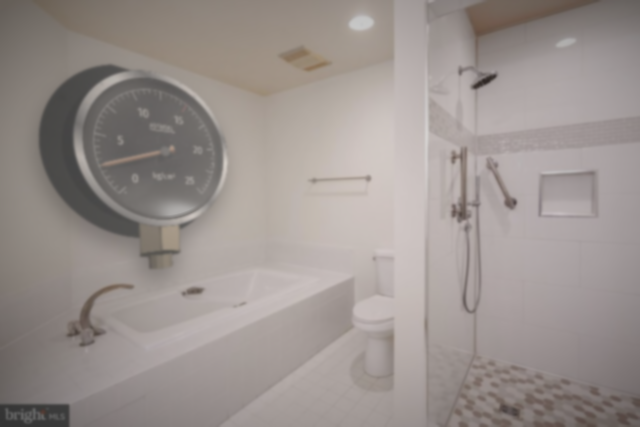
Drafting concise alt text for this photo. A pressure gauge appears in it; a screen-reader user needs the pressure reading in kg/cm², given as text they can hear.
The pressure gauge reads 2.5 kg/cm²
